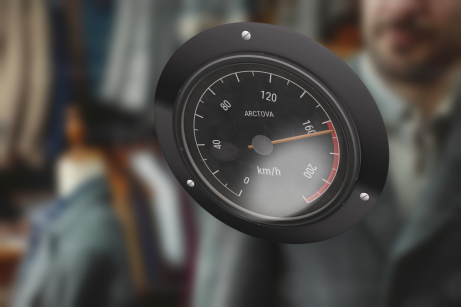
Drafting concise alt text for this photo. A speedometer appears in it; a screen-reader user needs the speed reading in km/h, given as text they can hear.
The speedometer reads 165 km/h
